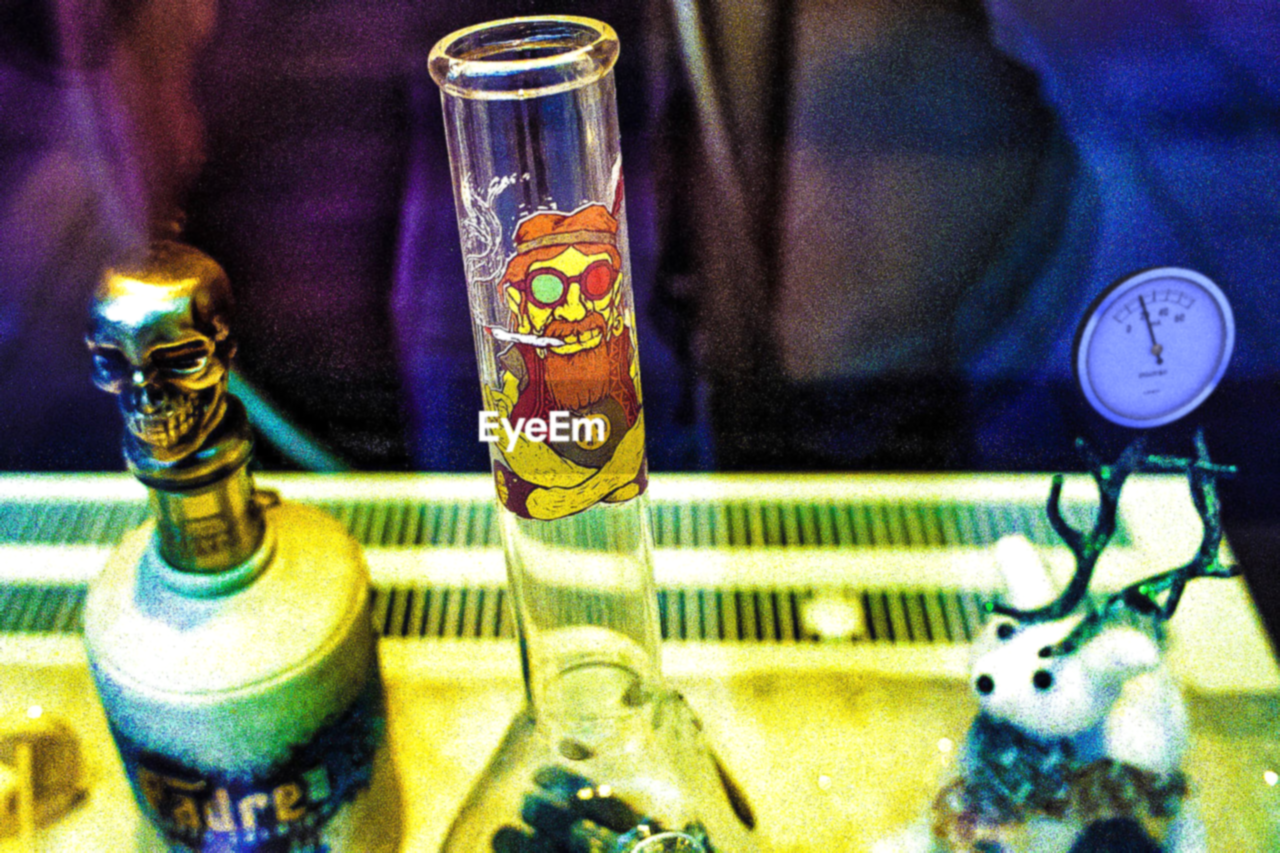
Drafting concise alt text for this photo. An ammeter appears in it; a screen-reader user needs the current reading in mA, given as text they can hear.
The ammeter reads 20 mA
